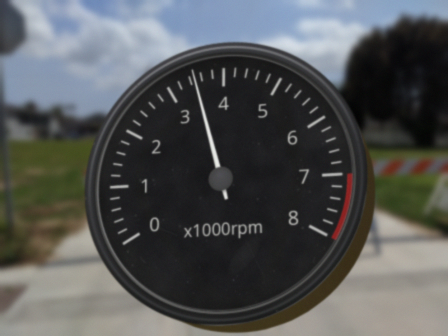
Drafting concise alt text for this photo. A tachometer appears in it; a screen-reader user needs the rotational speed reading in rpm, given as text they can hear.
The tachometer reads 3500 rpm
